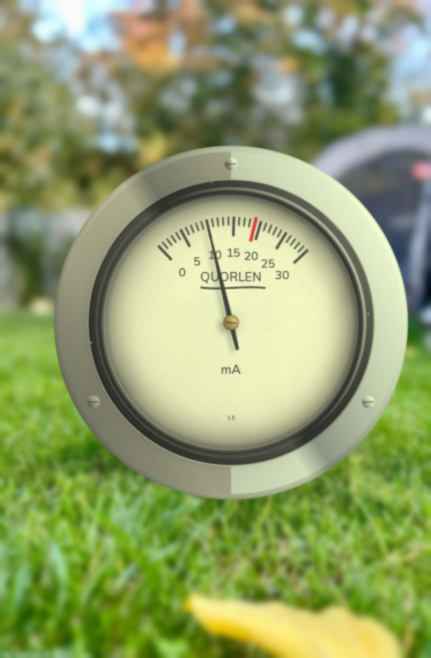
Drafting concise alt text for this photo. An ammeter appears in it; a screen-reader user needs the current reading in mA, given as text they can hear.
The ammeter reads 10 mA
